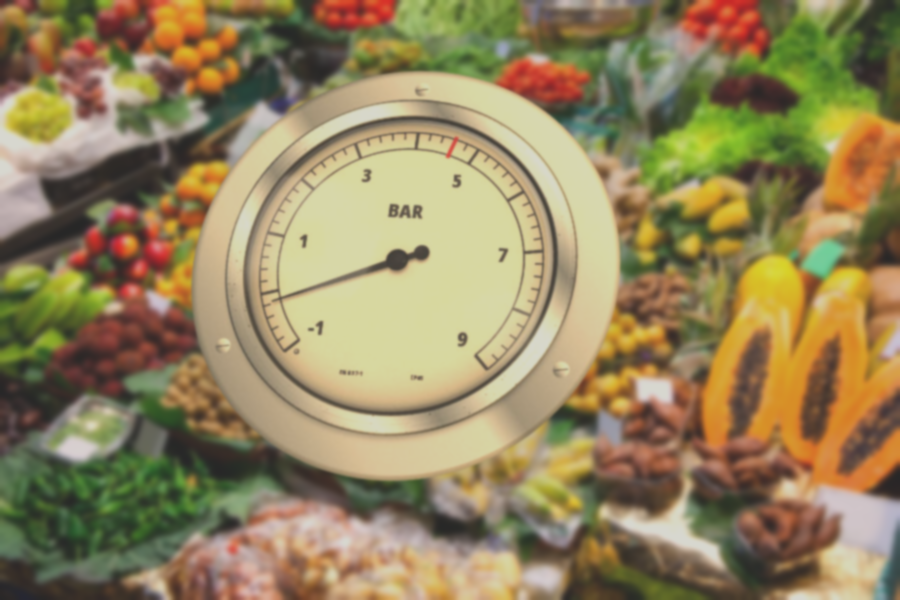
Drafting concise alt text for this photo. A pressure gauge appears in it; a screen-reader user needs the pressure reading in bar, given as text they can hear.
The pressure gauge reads -0.2 bar
